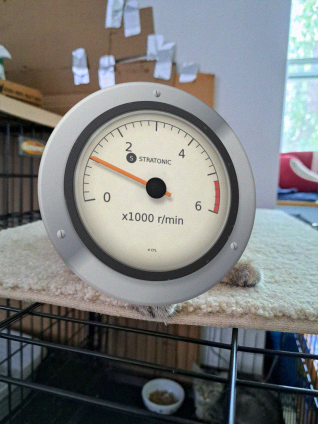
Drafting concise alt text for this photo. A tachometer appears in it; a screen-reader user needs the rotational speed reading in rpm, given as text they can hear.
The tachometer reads 1000 rpm
